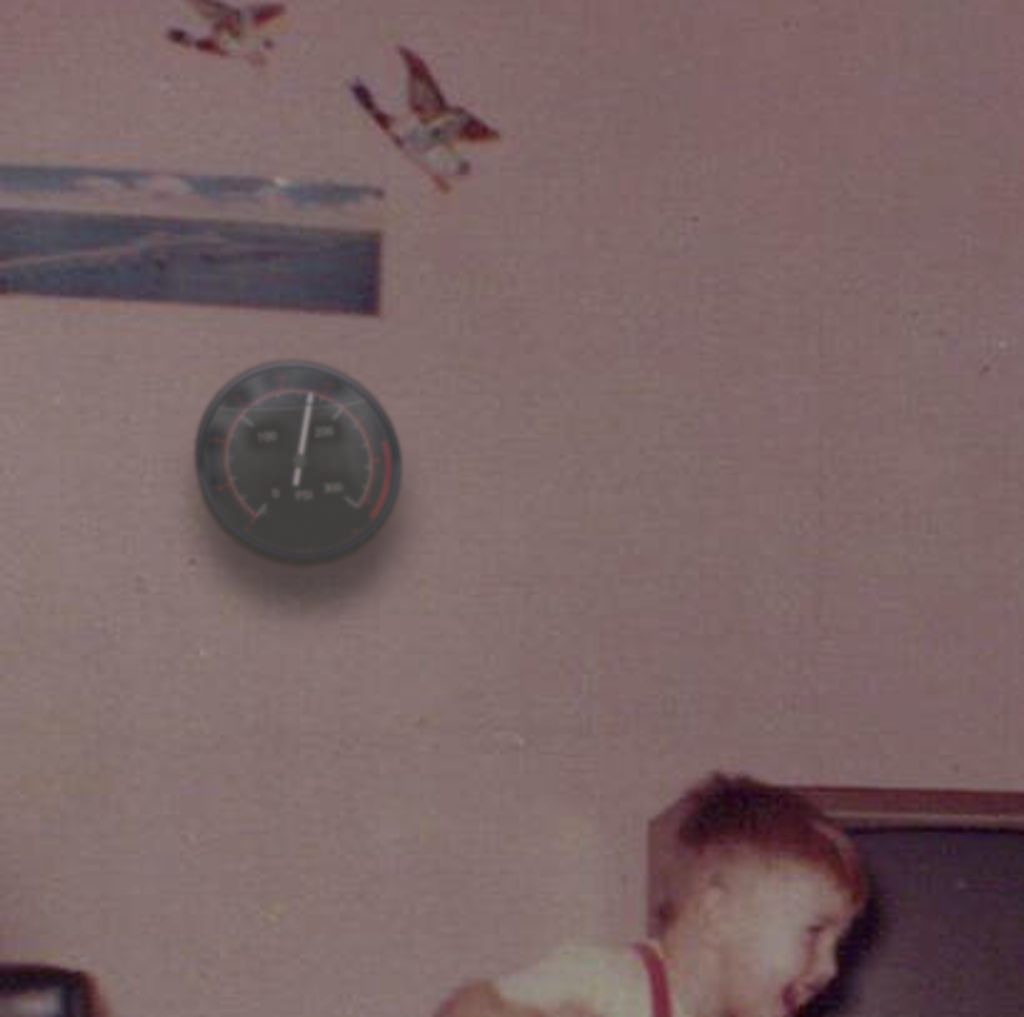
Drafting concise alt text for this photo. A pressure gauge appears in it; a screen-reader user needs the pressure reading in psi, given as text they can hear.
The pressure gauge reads 170 psi
